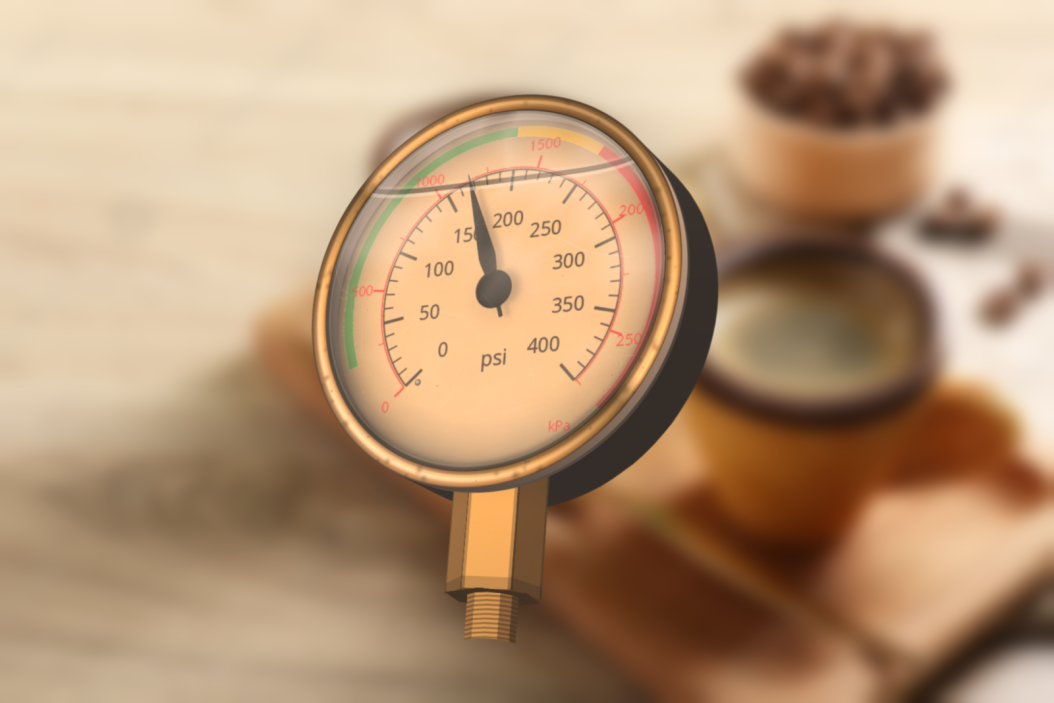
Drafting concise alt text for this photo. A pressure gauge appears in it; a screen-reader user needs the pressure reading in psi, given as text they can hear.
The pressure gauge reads 170 psi
